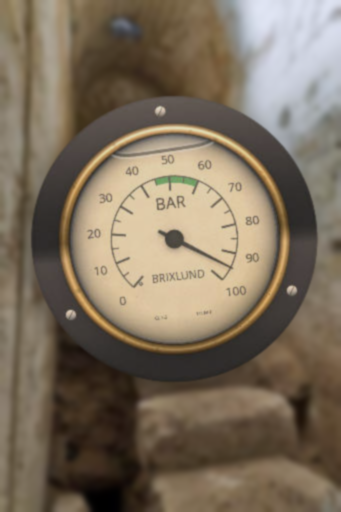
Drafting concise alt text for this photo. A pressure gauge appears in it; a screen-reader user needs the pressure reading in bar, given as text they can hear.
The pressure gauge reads 95 bar
